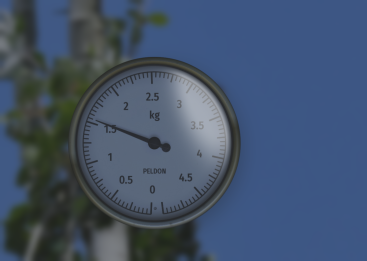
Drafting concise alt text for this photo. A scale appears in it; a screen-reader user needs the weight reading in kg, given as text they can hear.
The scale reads 1.55 kg
